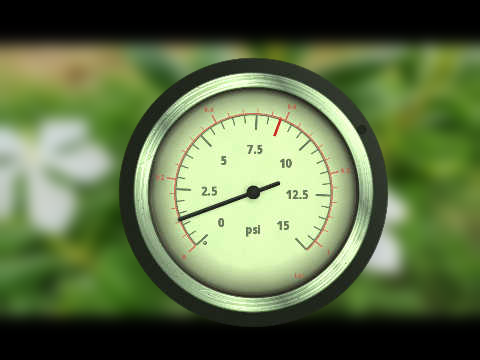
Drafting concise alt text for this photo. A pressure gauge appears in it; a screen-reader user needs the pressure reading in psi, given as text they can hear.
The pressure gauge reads 1.25 psi
